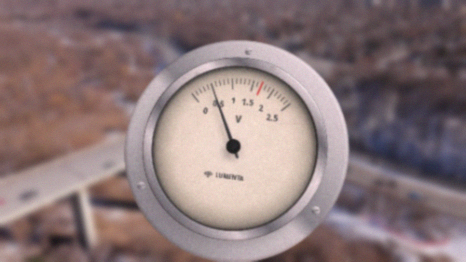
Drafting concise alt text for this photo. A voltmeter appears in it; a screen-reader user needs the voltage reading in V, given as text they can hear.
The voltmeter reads 0.5 V
